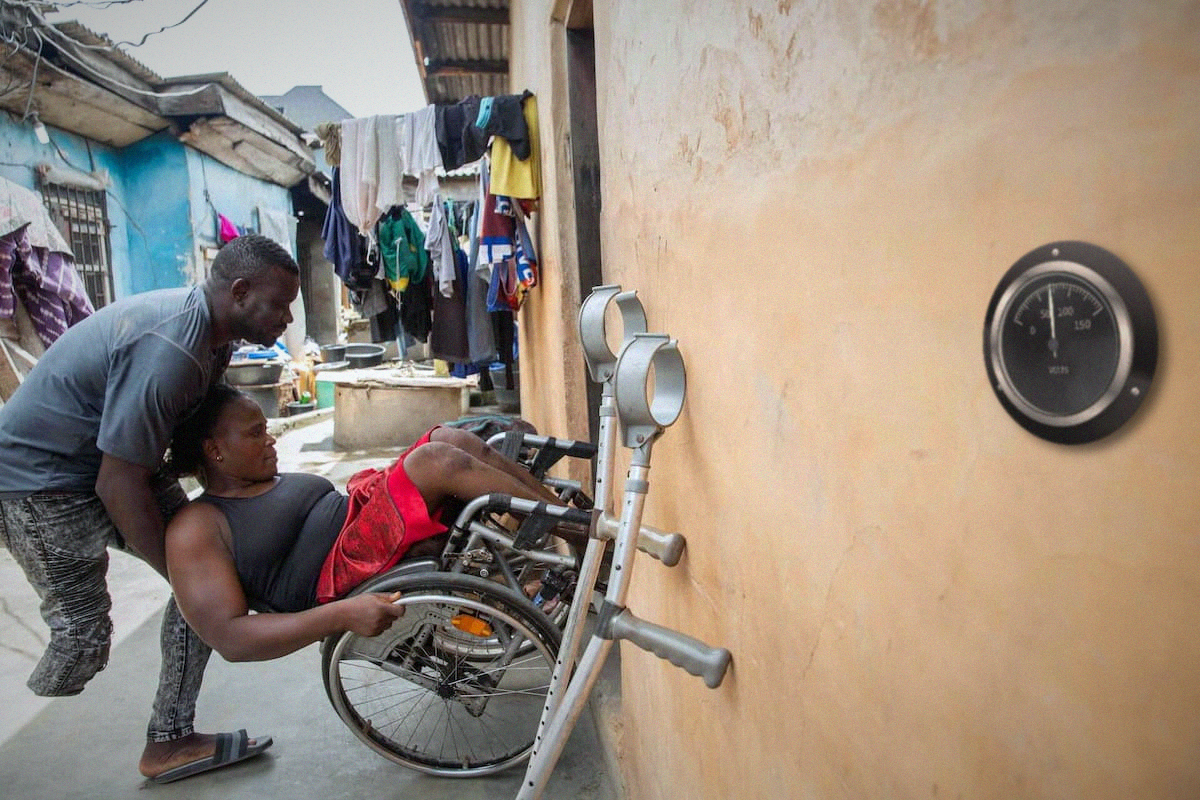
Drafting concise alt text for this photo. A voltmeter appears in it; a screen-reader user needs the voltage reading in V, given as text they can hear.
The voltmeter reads 75 V
